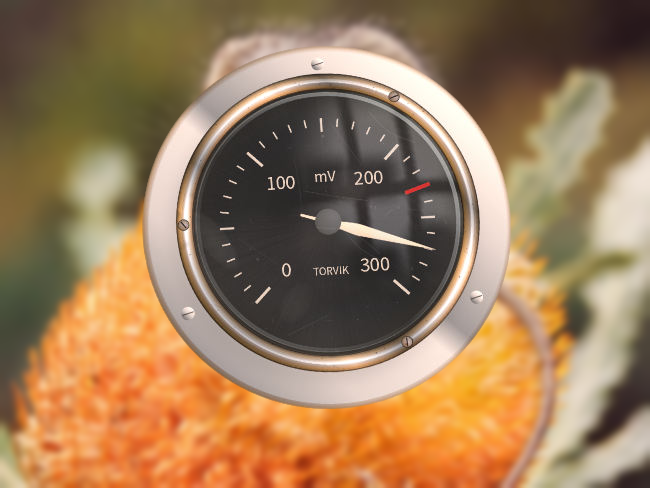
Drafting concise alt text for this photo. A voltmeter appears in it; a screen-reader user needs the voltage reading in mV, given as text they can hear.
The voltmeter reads 270 mV
